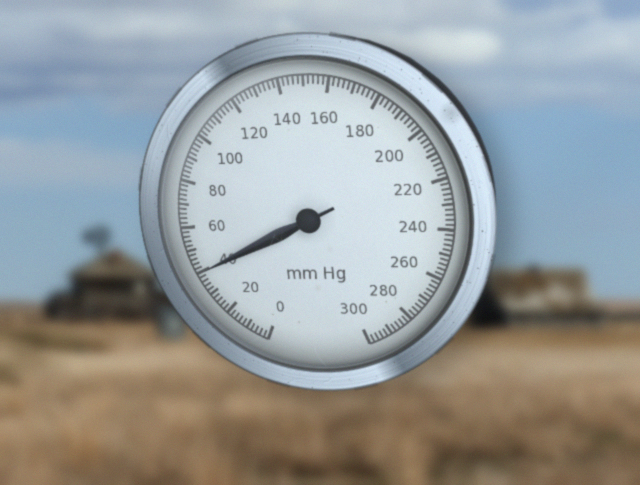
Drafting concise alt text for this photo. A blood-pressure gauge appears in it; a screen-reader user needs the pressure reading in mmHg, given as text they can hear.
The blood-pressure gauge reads 40 mmHg
